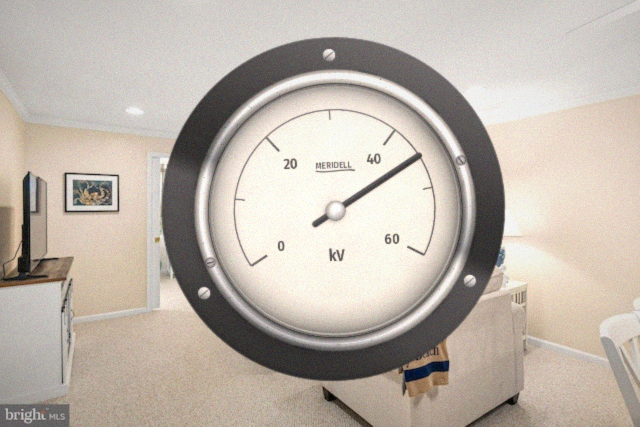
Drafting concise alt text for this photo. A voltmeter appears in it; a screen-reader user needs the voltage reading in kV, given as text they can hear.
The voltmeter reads 45 kV
